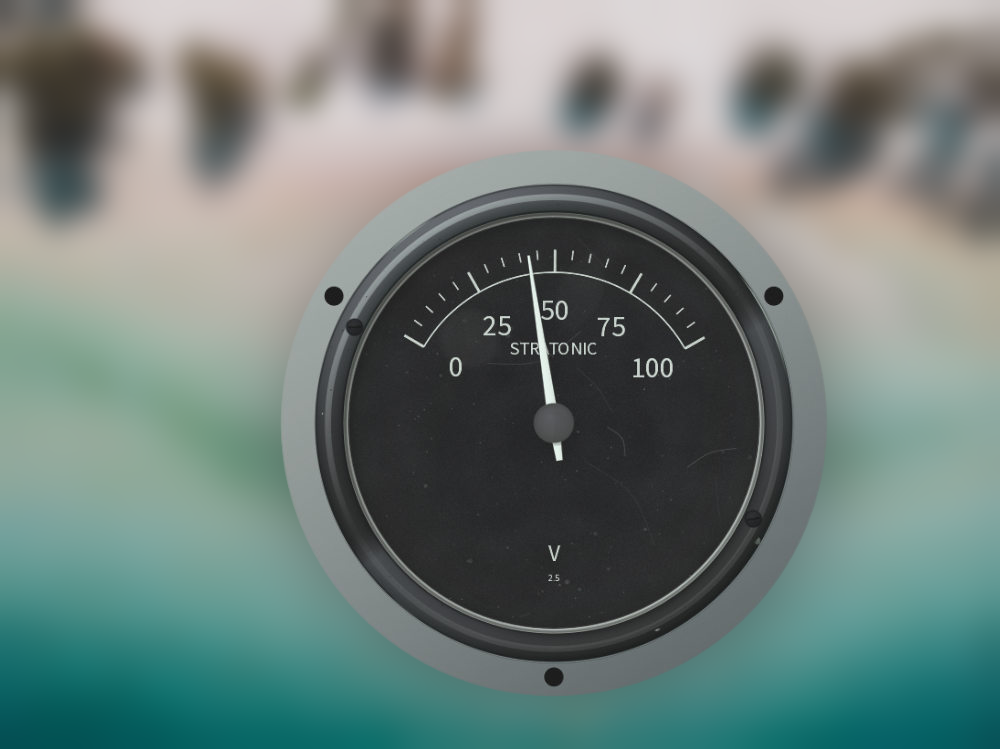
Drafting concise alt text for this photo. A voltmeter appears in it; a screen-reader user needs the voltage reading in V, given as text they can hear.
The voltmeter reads 42.5 V
